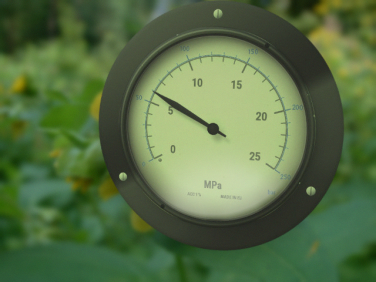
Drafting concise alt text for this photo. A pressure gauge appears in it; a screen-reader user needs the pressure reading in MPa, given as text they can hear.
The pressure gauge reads 6 MPa
